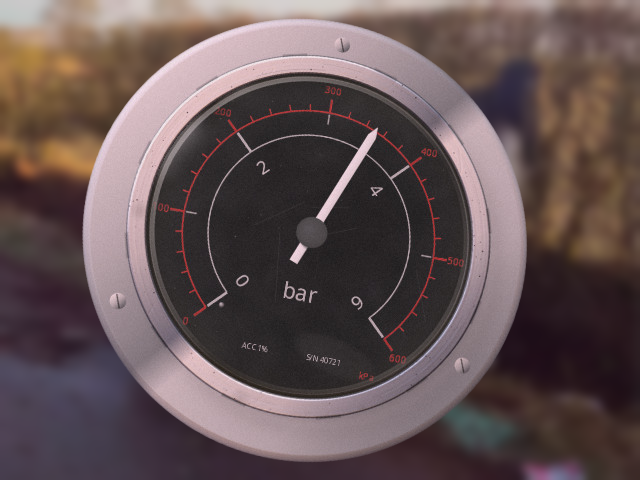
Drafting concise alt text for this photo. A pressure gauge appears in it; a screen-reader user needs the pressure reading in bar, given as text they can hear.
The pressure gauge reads 3.5 bar
